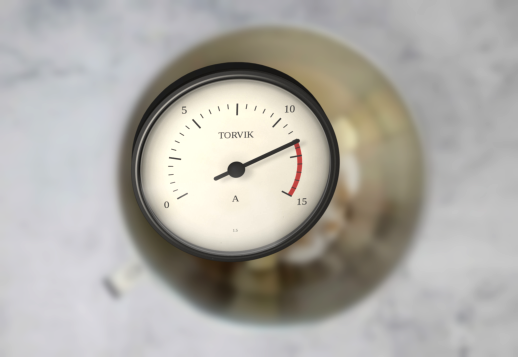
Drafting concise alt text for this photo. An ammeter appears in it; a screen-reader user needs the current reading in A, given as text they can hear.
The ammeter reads 11.5 A
